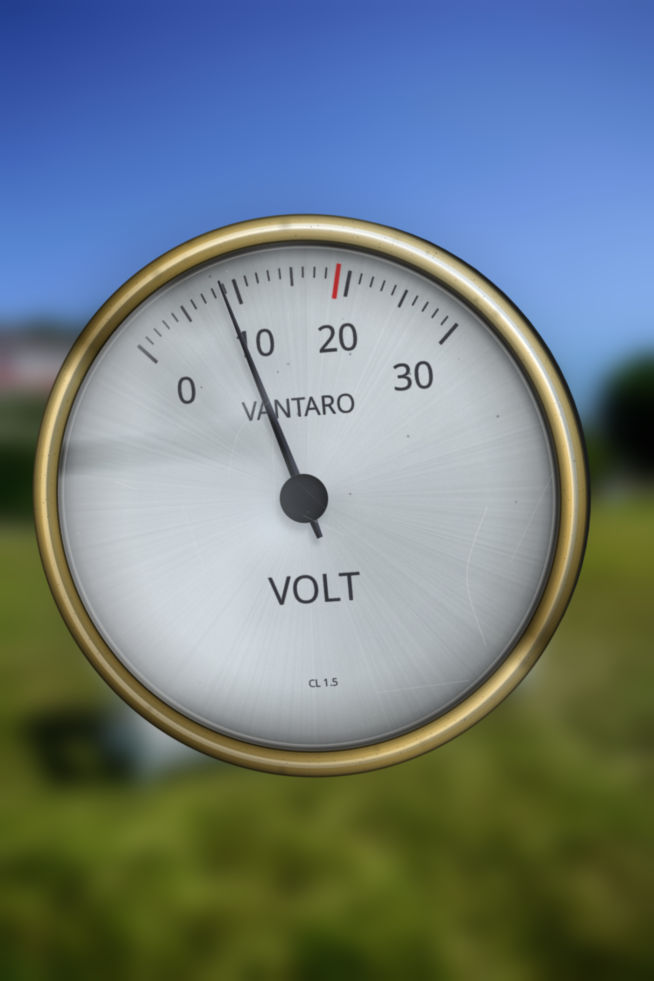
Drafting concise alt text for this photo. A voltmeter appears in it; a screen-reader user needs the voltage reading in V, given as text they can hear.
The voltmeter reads 9 V
